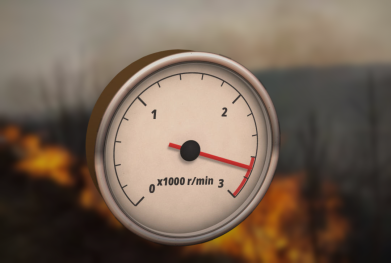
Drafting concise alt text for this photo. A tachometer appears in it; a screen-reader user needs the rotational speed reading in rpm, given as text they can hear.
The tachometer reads 2700 rpm
